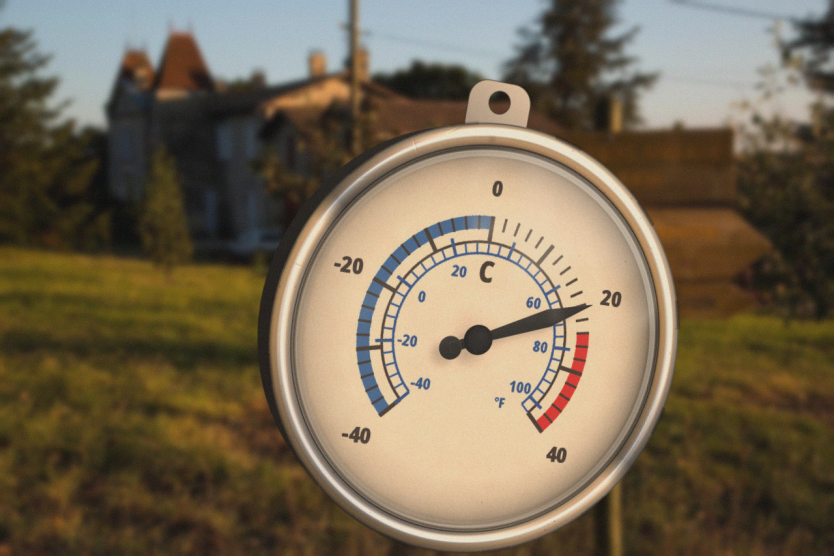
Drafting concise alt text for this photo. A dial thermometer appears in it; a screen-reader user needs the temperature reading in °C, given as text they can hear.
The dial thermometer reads 20 °C
